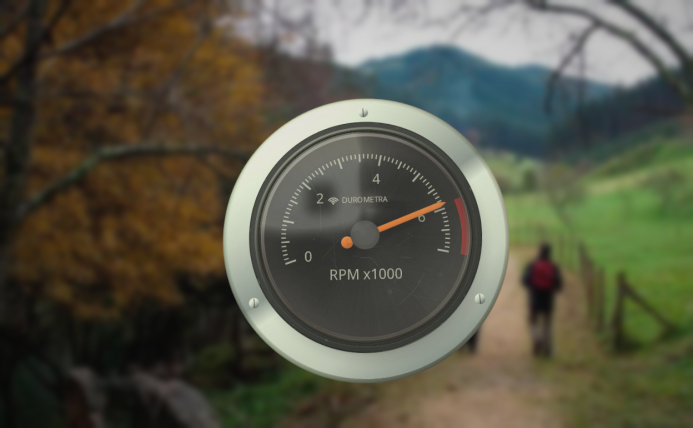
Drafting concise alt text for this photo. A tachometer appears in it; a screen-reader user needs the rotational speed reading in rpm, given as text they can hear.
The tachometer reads 5900 rpm
